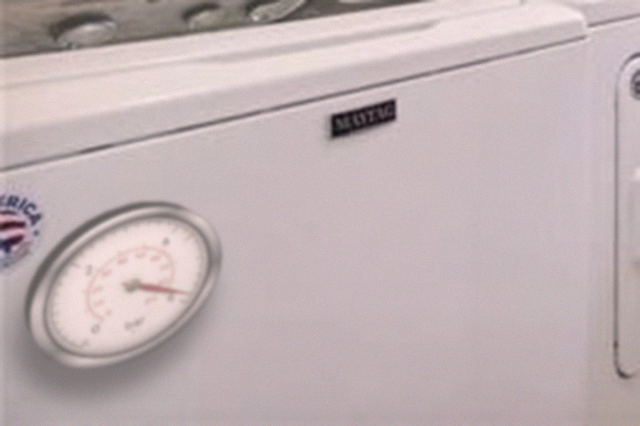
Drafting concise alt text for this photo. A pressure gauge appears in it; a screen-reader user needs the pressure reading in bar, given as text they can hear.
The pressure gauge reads 5.8 bar
